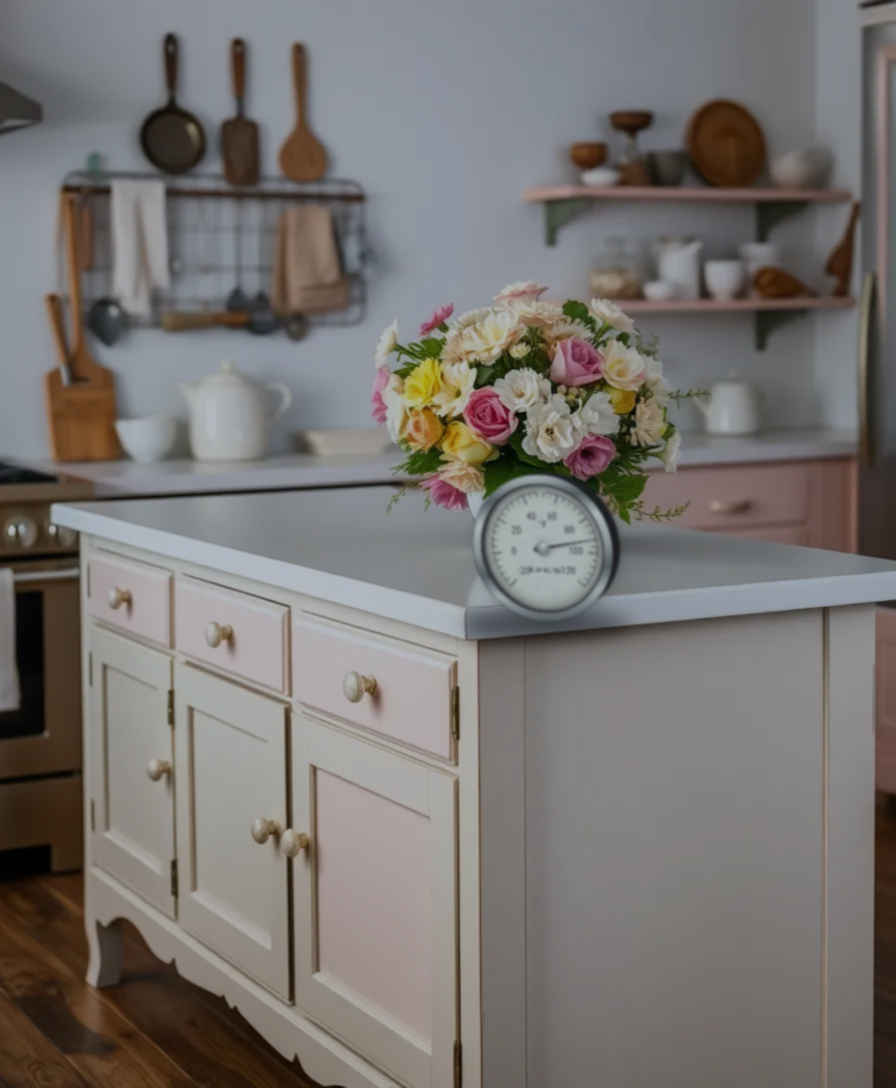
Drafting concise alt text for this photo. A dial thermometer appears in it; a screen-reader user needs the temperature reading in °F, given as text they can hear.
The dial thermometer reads 92 °F
